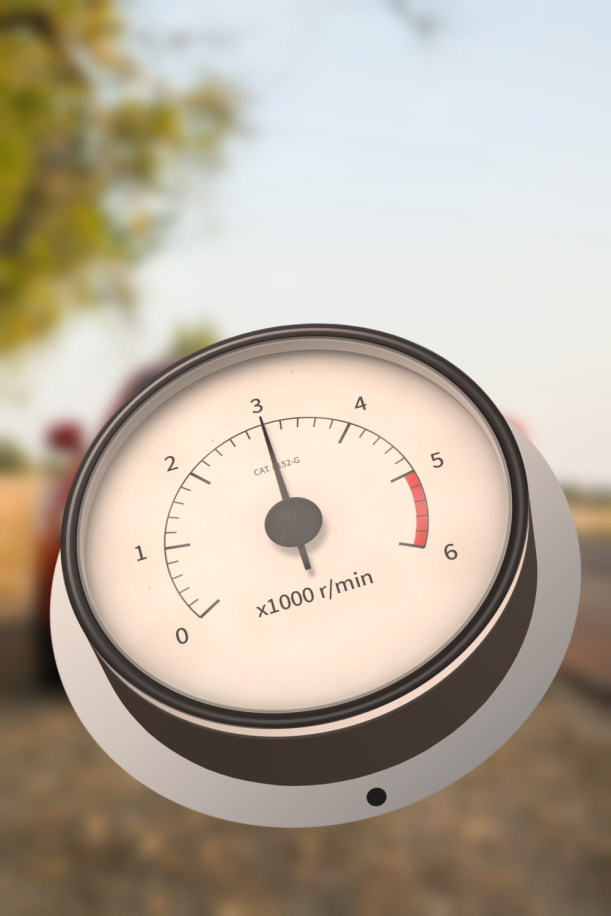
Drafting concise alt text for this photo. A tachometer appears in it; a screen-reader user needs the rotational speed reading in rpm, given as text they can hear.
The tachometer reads 3000 rpm
